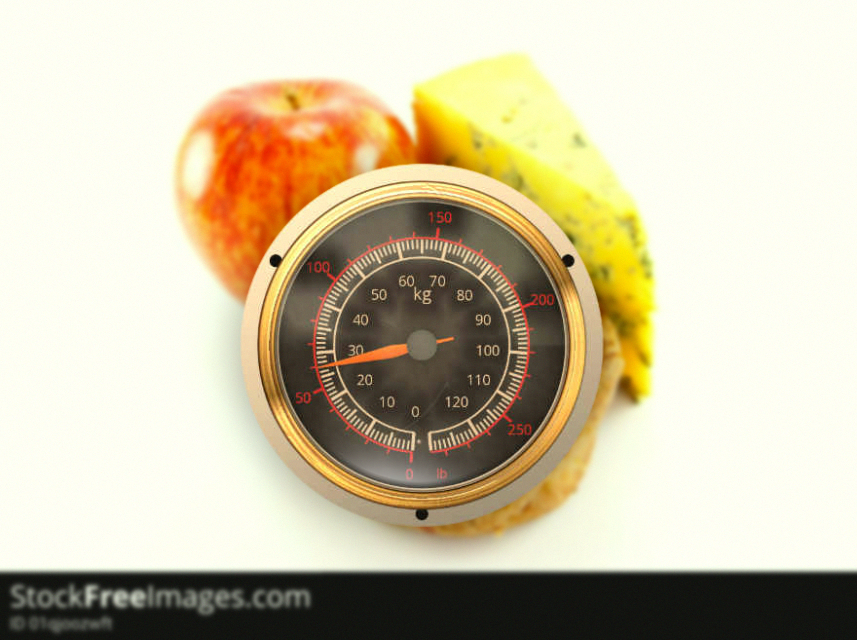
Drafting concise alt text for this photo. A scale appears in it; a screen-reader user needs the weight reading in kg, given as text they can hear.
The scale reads 27 kg
